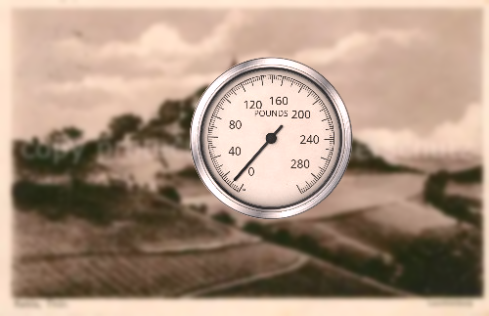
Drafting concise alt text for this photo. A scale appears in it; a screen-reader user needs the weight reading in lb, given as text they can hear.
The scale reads 10 lb
